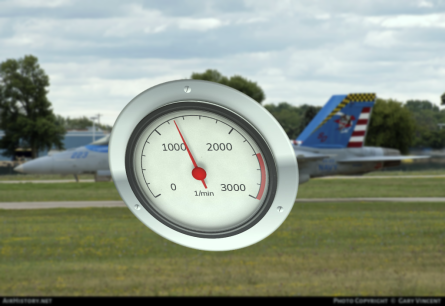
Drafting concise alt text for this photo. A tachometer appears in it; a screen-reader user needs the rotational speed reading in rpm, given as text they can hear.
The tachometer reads 1300 rpm
